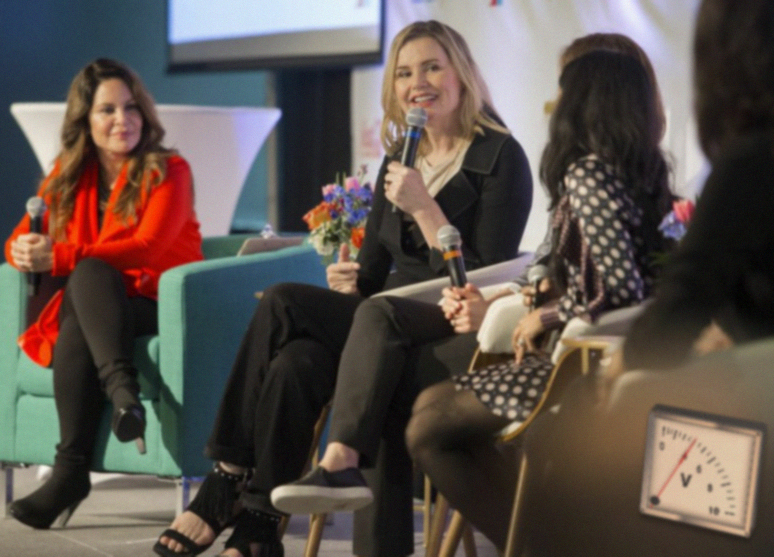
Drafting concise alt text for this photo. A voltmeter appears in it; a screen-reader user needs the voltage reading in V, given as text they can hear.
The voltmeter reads 4 V
